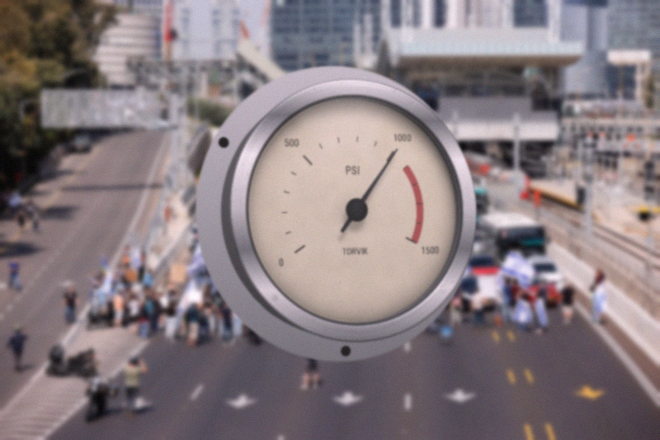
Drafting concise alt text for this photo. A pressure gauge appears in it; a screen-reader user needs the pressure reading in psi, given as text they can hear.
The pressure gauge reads 1000 psi
